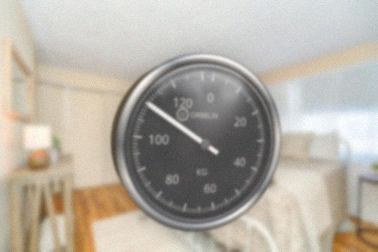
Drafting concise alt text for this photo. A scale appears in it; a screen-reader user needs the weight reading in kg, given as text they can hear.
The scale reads 110 kg
